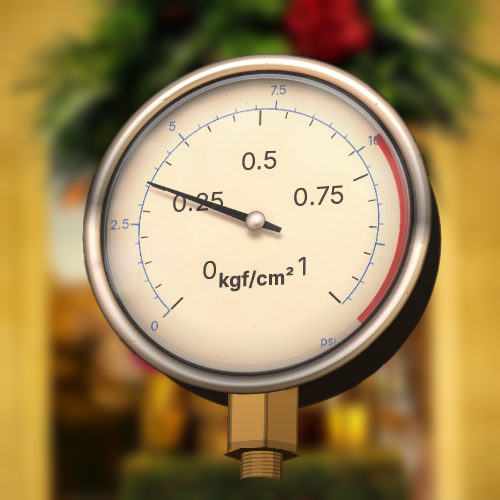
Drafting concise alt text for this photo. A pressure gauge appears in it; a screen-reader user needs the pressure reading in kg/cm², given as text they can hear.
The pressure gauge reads 0.25 kg/cm²
